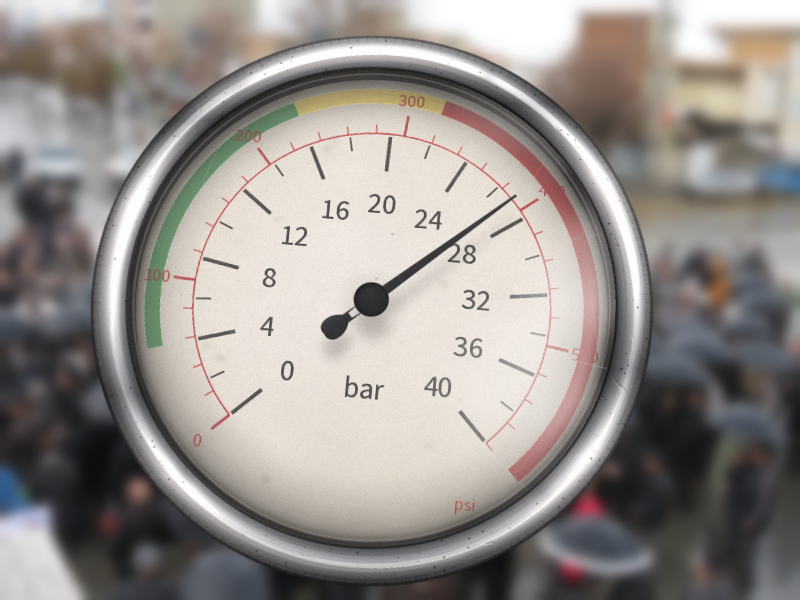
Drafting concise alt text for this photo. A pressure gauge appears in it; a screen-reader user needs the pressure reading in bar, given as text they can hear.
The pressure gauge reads 27 bar
